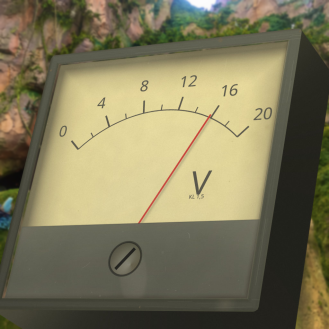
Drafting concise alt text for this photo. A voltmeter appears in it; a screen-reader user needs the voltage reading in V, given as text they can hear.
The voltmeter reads 16 V
